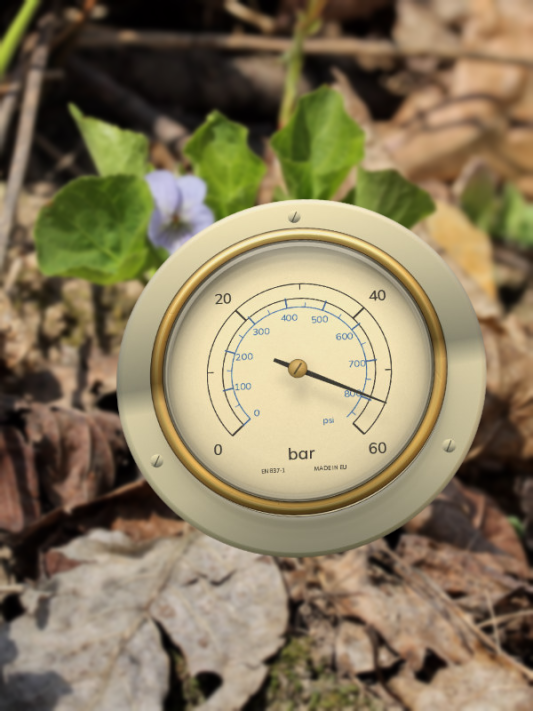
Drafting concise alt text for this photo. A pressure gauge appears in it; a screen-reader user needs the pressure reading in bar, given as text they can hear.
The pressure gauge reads 55 bar
